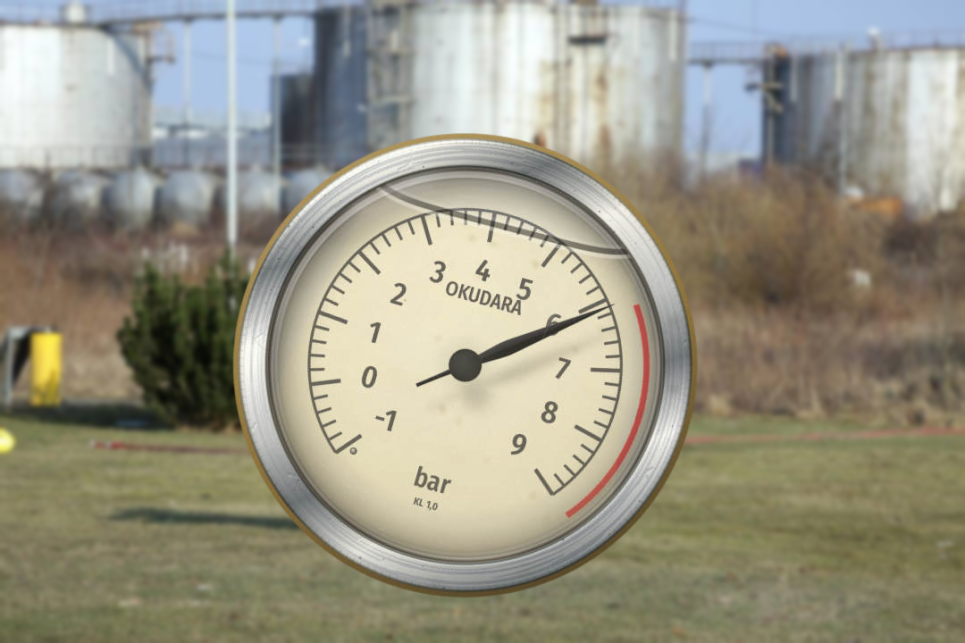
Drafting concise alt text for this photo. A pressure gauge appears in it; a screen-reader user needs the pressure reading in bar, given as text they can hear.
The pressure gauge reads 6.1 bar
